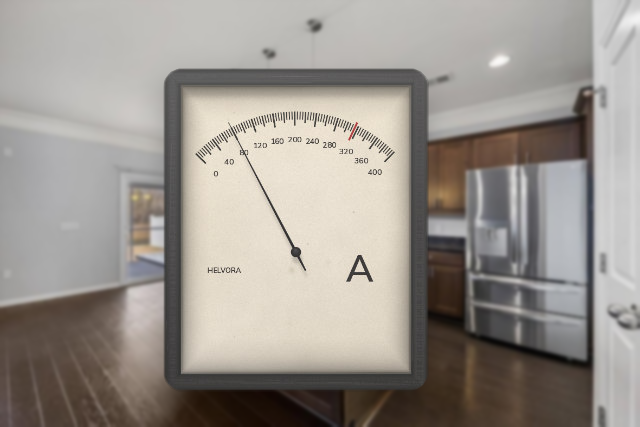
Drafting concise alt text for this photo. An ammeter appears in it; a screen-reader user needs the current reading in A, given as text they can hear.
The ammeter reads 80 A
